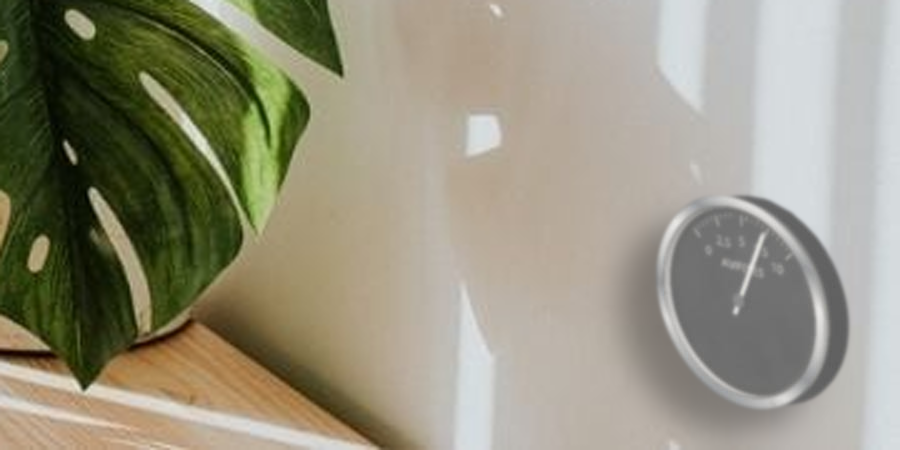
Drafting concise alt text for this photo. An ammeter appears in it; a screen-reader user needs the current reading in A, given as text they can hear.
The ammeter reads 7.5 A
